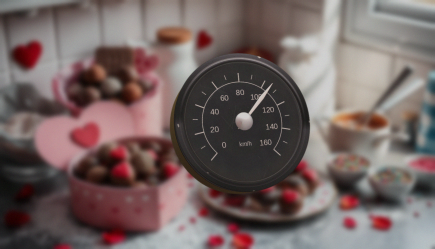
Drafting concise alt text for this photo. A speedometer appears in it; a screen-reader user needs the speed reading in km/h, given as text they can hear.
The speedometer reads 105 km/h
